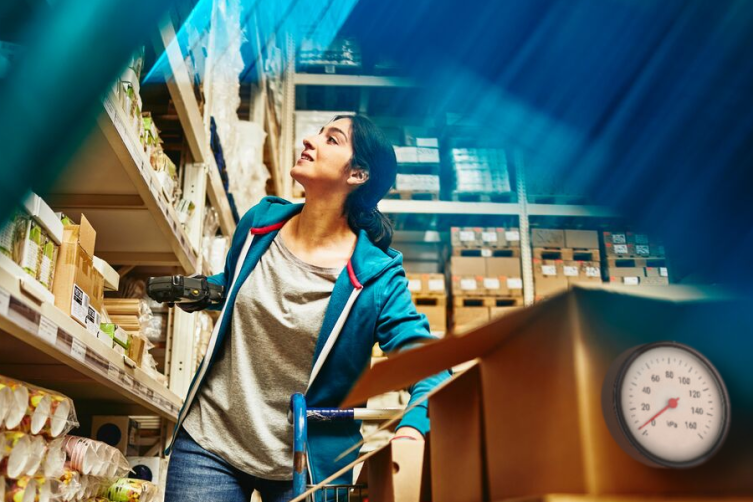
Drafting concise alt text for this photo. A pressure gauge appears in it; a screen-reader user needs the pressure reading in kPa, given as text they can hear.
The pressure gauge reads 5 kPa
